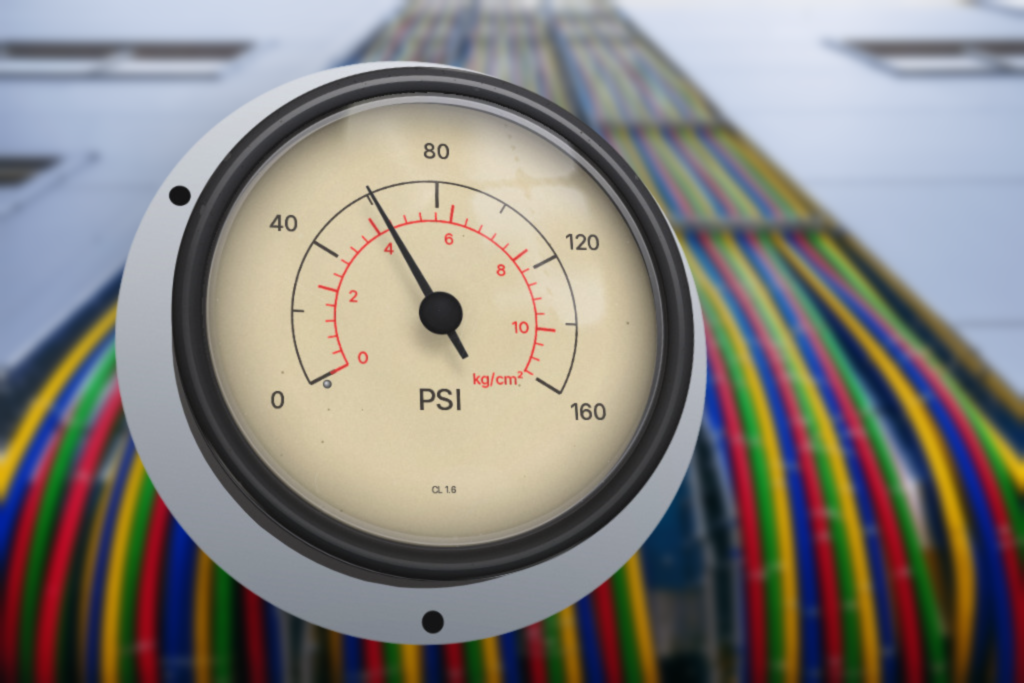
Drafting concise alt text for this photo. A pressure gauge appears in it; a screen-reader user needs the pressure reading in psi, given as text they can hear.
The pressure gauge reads 60 psi
